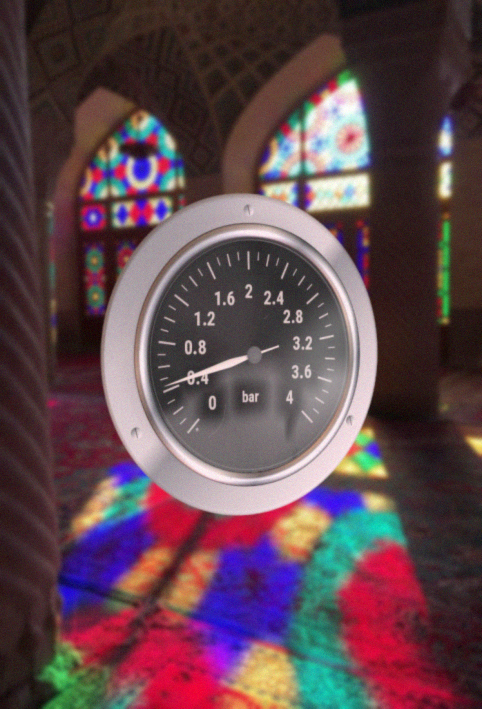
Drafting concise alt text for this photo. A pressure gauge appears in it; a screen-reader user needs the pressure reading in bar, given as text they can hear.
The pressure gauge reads 0.45 bar
